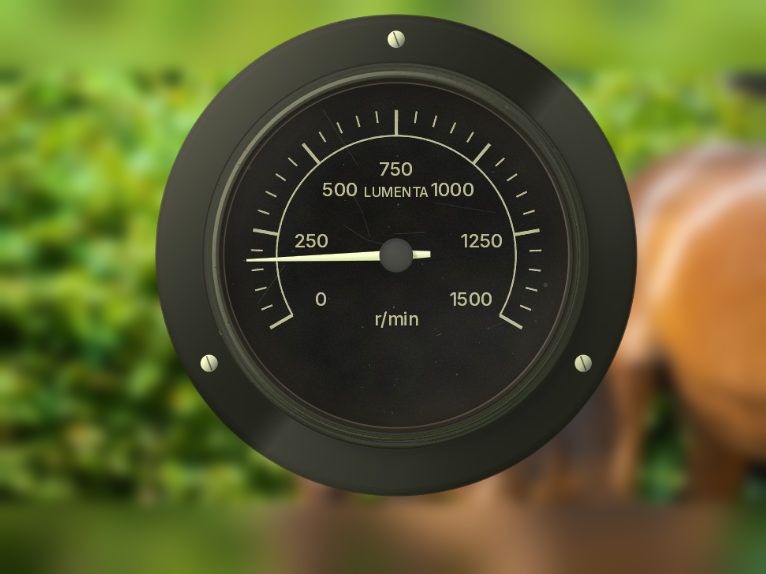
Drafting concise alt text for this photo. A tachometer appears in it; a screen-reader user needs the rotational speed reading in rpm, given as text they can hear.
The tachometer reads 175 rpm
